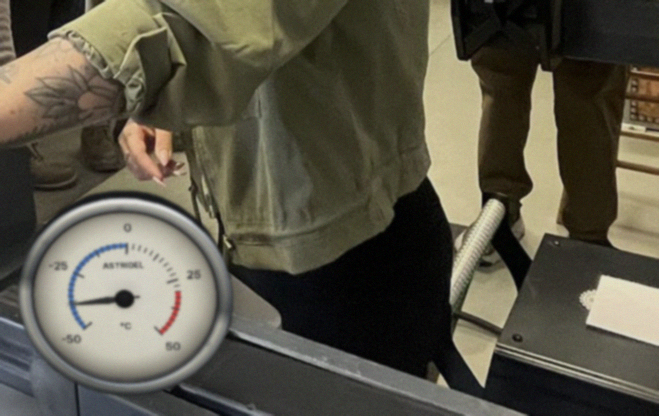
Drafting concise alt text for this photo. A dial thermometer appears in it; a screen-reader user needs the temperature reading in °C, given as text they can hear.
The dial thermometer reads -37.5 °C
